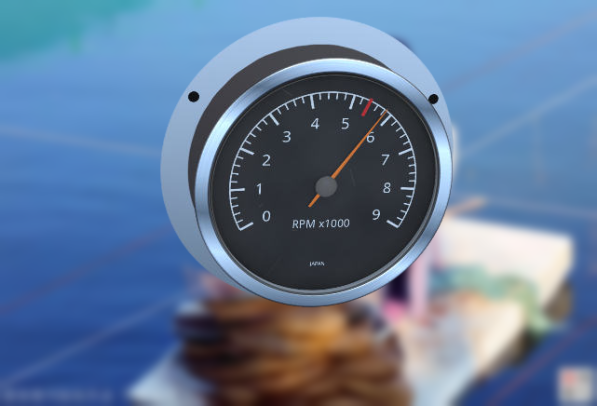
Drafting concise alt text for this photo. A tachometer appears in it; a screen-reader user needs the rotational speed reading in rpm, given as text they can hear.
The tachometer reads 5800 rpm
